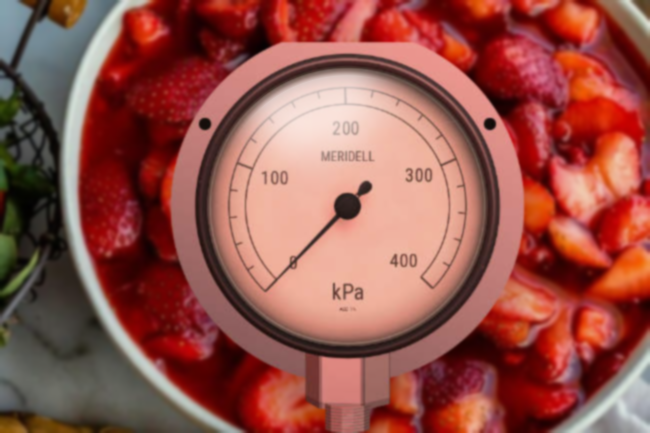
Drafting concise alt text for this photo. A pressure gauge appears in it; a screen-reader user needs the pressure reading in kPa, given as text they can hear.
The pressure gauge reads 0 kPa
